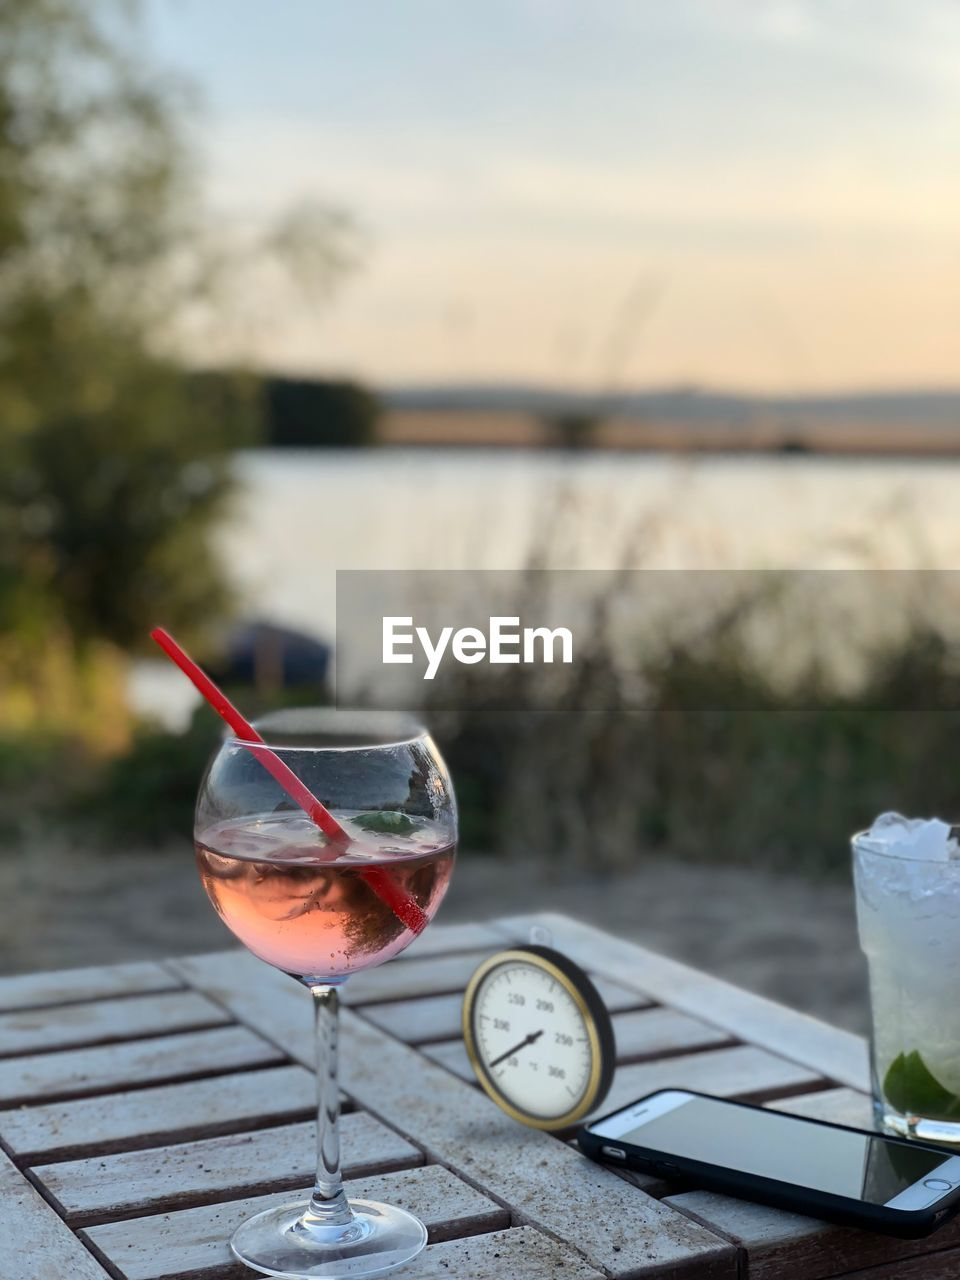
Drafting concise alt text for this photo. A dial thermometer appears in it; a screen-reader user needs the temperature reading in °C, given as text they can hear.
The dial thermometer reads 60 °C
